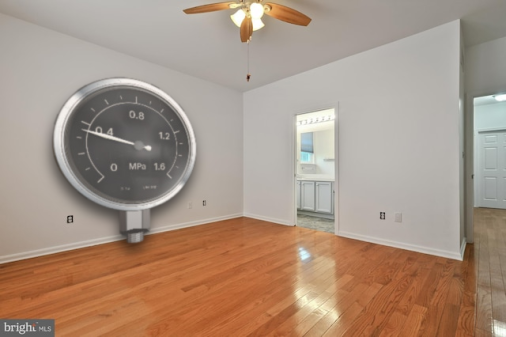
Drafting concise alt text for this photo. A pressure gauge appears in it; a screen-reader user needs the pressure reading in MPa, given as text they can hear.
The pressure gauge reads 0.35 MPa
